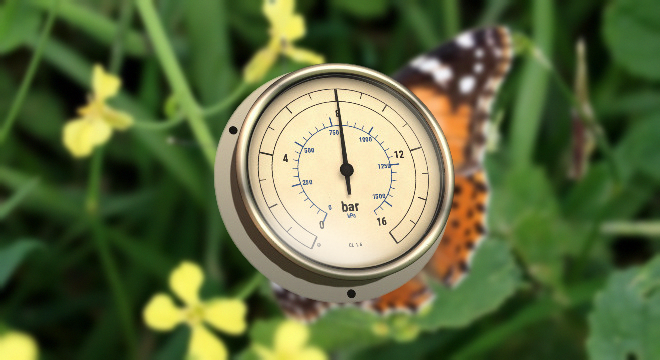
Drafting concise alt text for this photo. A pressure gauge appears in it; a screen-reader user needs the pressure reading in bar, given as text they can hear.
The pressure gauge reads 8 bar
